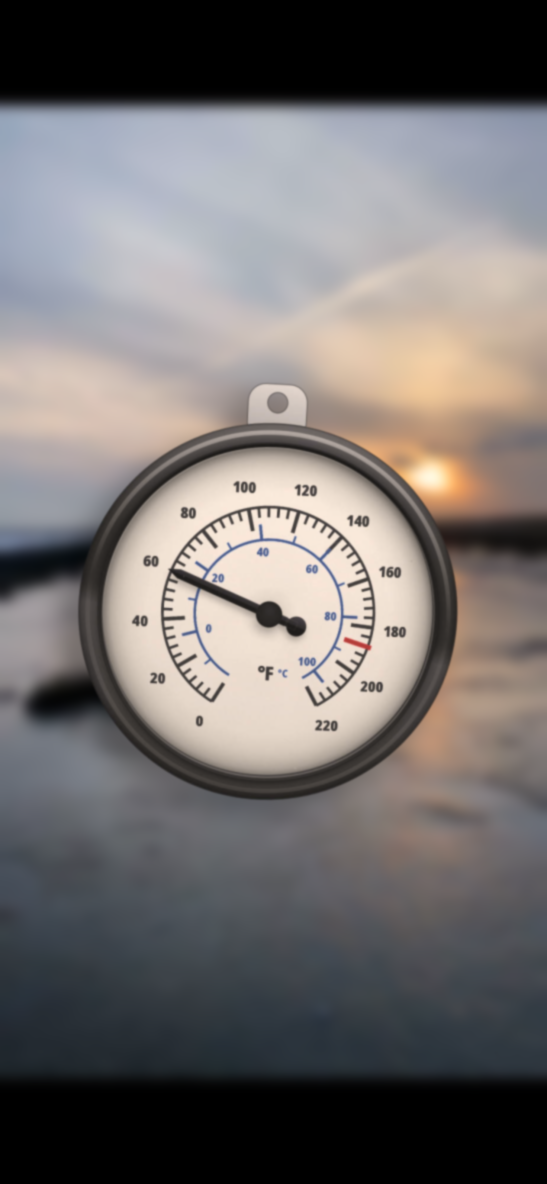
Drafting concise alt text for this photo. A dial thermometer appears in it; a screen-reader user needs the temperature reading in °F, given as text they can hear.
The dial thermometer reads 60 °F
